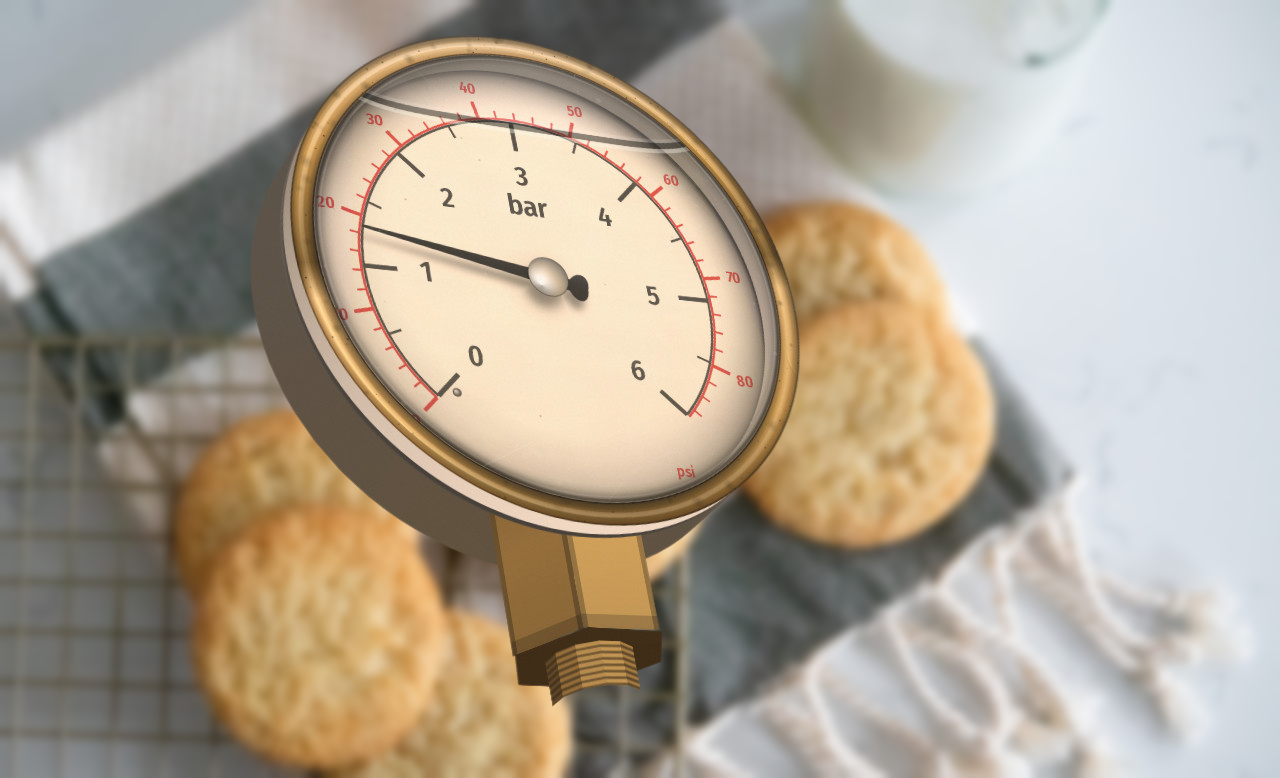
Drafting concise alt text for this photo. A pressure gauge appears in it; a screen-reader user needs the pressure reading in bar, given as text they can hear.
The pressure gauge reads 1.25 bar
